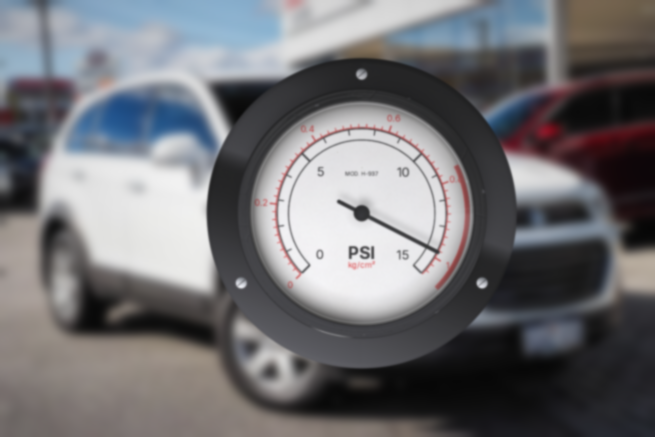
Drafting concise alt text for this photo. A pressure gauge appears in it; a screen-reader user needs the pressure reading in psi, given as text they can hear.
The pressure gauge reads 14 psi
